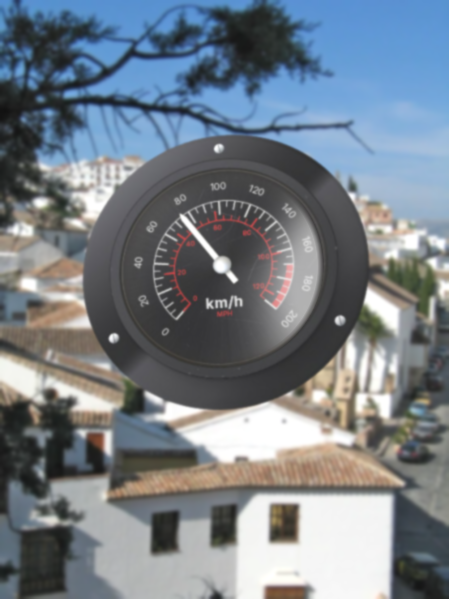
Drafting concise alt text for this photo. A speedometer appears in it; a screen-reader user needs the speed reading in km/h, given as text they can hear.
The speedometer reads 75 km/h
